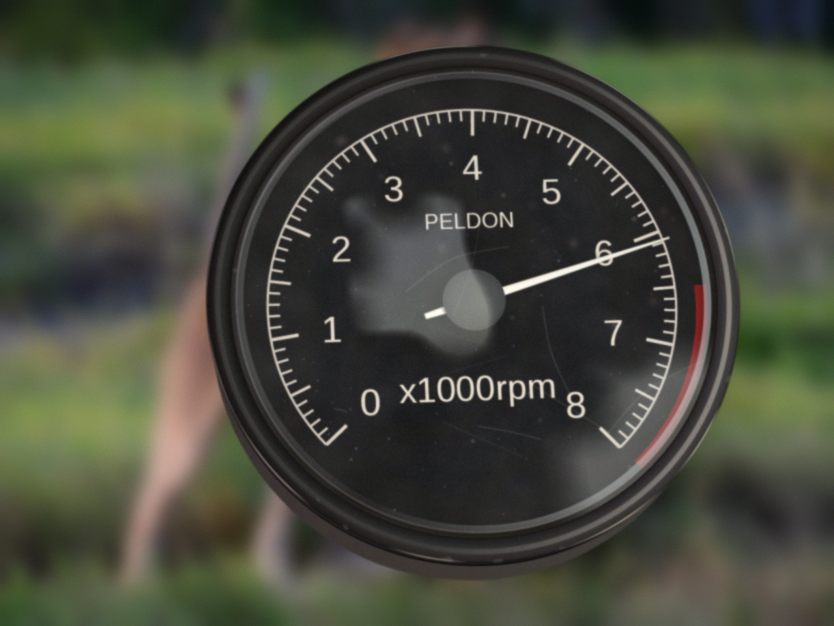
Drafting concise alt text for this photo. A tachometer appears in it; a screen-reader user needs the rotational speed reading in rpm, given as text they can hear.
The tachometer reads 6100 rpm
